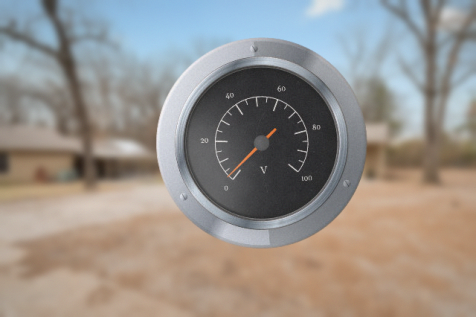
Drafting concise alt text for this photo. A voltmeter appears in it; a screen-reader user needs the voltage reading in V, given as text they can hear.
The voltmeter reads 2.5 V
